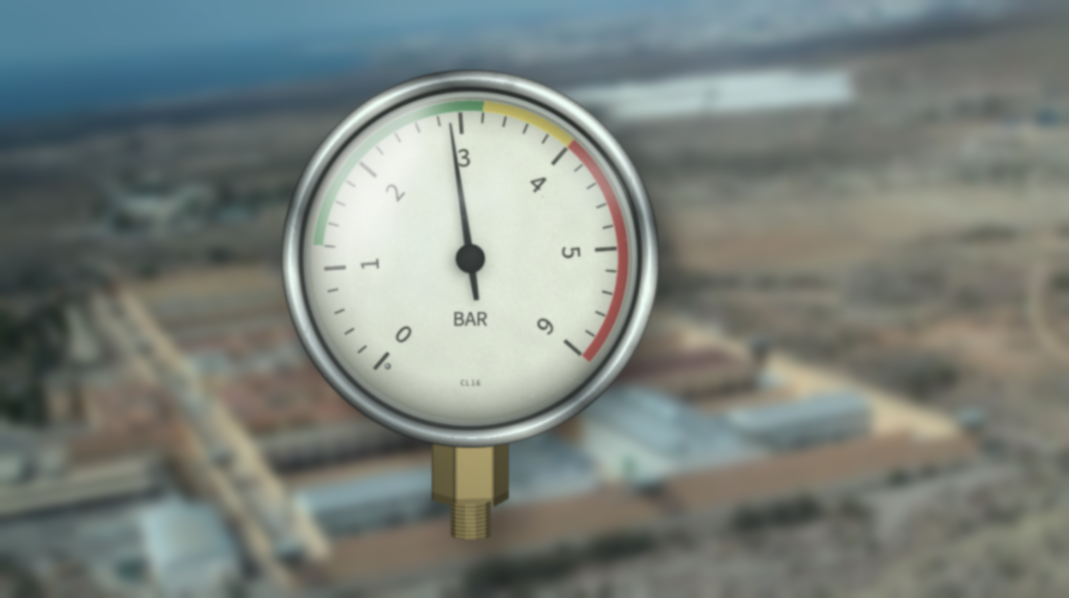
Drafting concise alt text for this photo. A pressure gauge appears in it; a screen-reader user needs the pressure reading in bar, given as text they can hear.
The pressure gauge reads 2.9 bar
